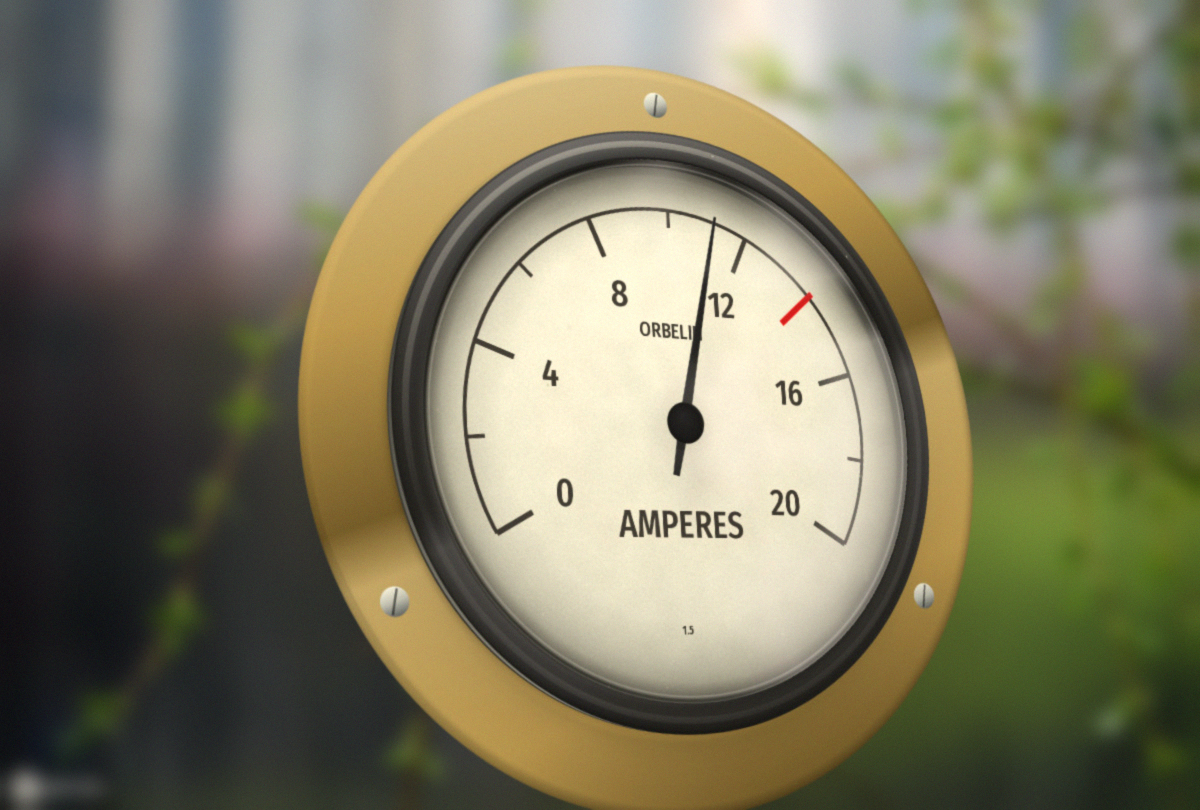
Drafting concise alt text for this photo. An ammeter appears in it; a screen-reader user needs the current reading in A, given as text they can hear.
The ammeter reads 11 A
